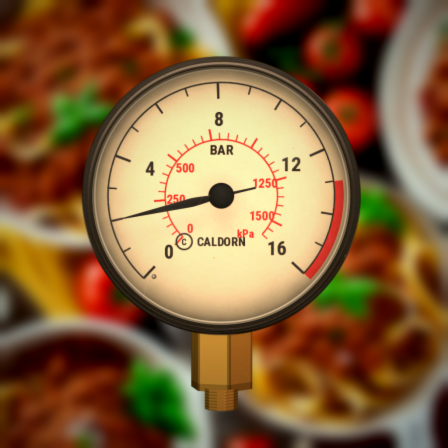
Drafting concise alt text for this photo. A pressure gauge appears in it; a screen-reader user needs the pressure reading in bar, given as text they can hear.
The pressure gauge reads 2 bar
